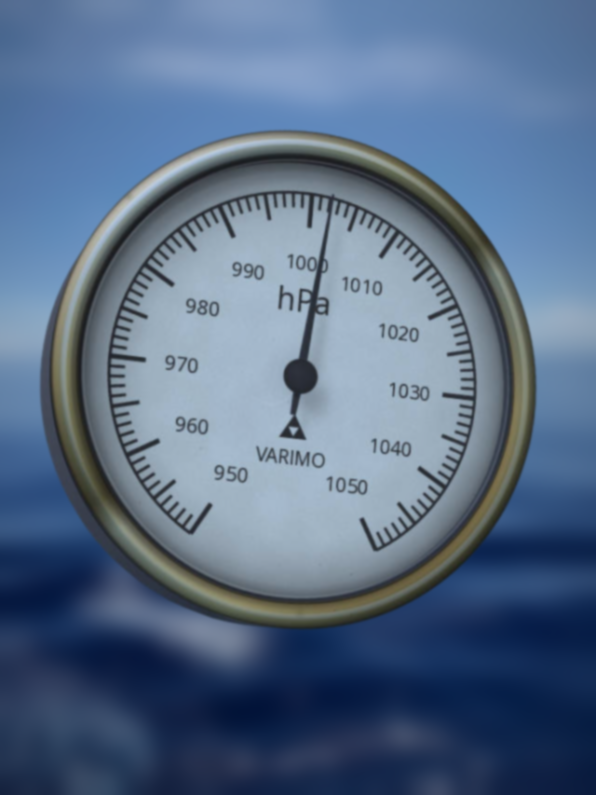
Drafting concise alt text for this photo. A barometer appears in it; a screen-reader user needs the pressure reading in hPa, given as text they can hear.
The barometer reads 1002 hPa
